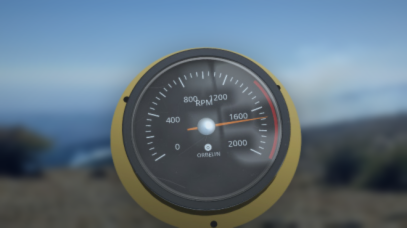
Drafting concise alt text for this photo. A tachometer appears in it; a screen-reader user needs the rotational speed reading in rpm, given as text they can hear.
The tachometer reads 1700 rpm
